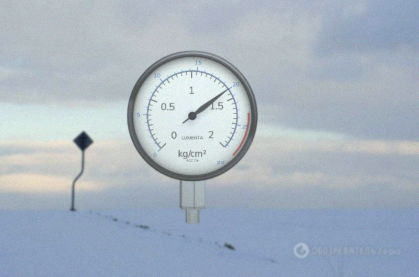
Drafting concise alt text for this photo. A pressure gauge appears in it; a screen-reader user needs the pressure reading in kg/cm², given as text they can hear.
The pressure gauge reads 1.4 kg/cm²
